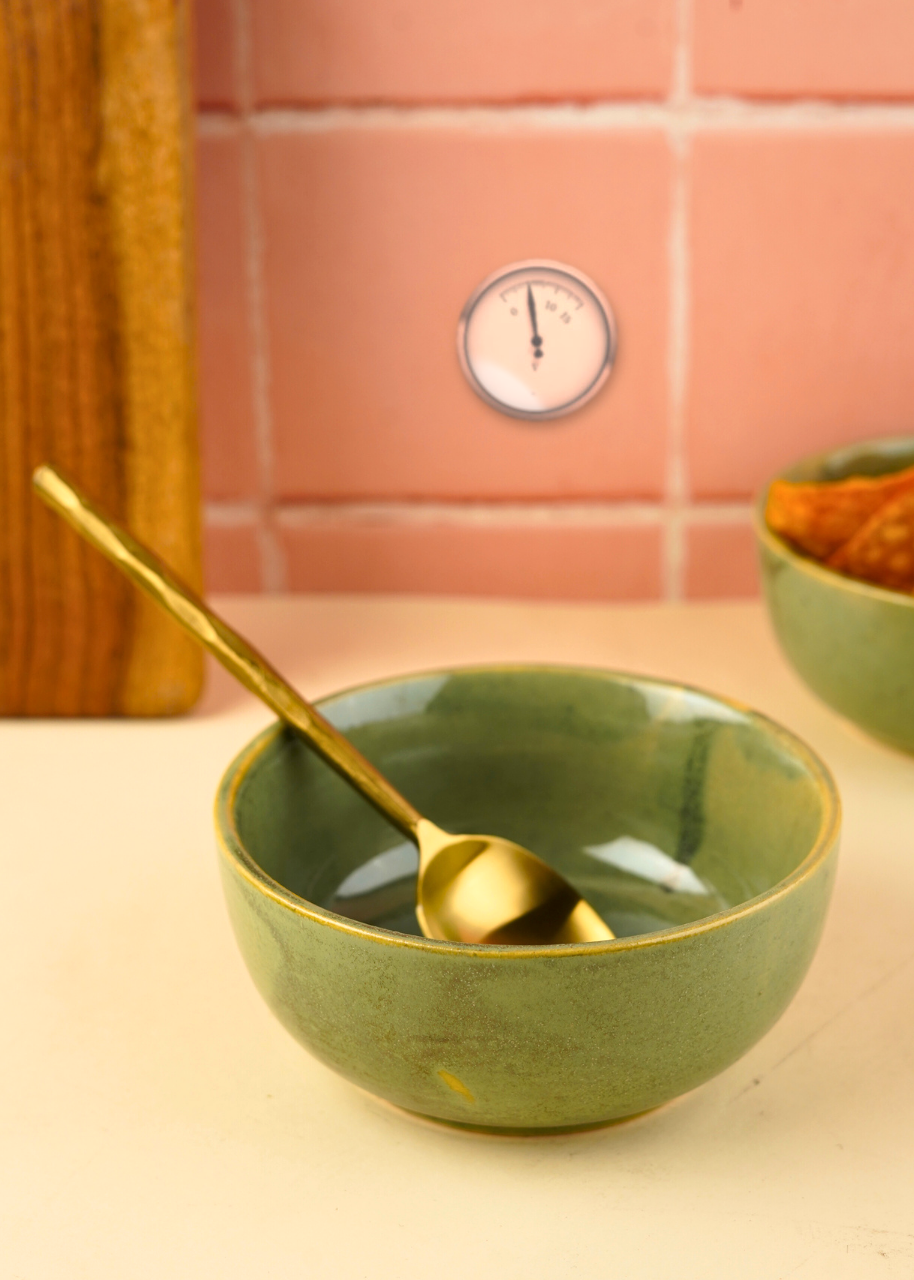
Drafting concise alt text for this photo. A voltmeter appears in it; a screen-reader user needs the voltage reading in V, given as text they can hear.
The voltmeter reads 5 V
